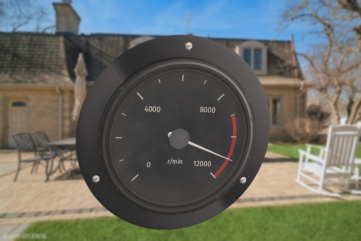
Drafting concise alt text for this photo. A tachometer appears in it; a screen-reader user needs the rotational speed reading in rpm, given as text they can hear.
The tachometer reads 11000 rpm
